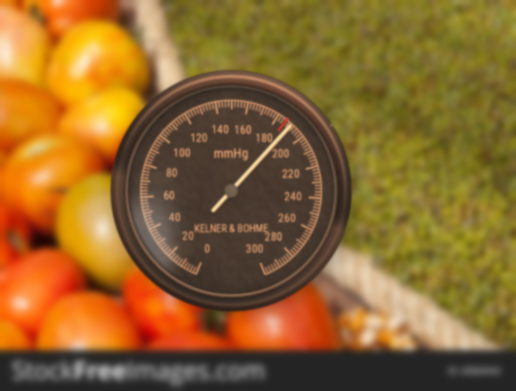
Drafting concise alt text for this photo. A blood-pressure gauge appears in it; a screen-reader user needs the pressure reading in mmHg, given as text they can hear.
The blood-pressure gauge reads 190 mmHg
